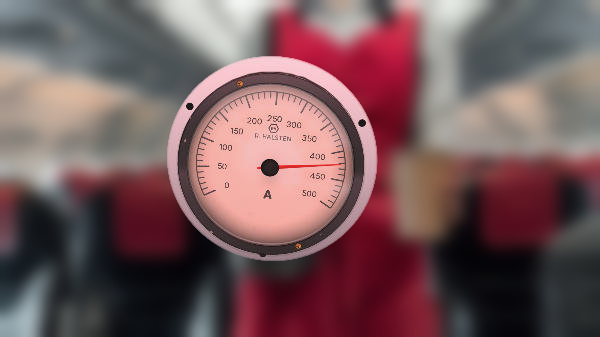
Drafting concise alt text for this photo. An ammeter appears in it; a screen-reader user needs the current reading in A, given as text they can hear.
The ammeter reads 420 A
